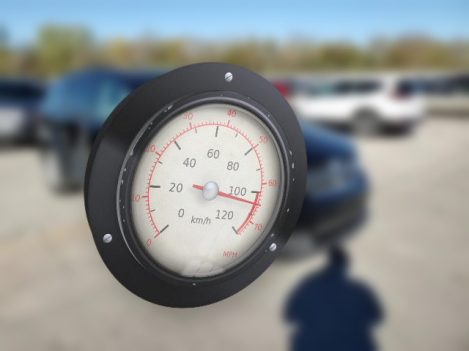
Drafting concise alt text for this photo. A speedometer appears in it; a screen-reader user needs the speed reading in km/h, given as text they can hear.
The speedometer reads 105 km/h
